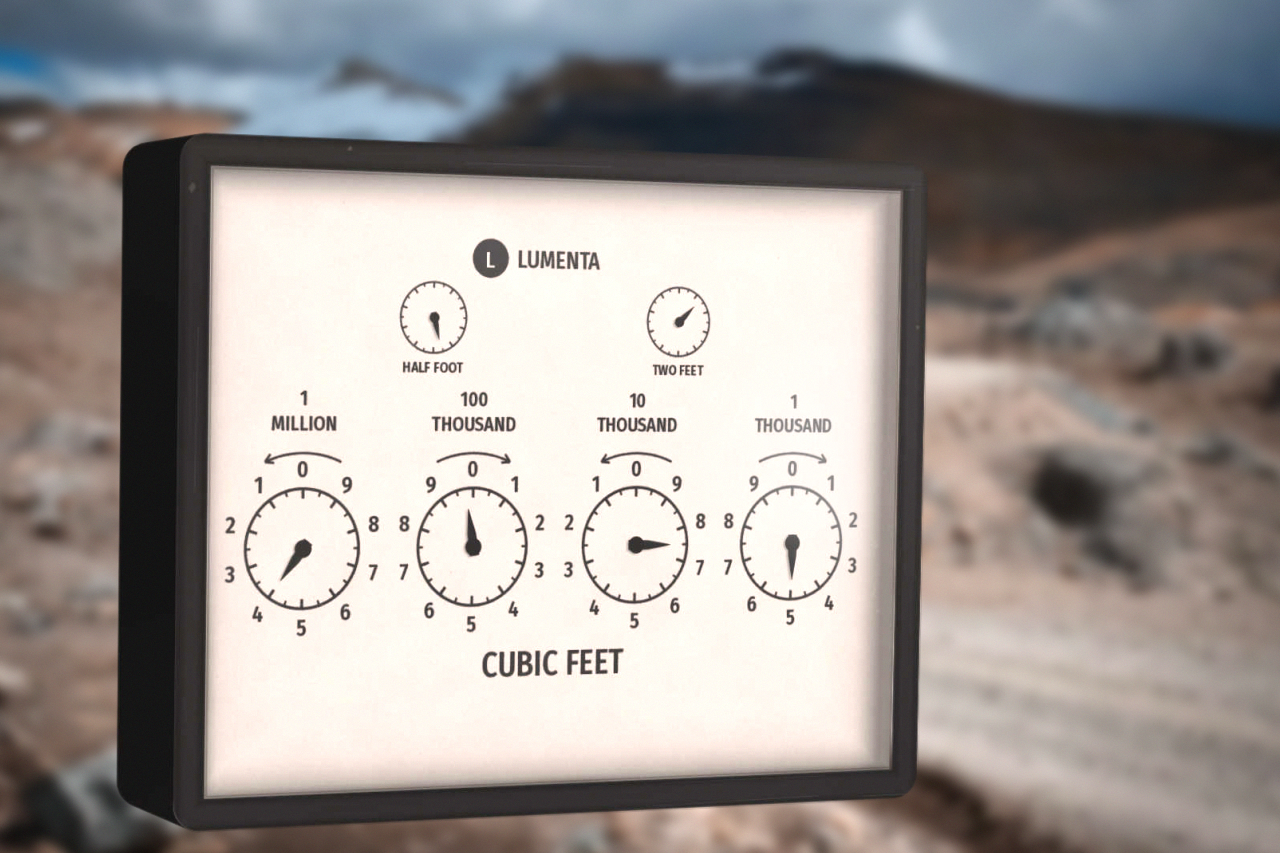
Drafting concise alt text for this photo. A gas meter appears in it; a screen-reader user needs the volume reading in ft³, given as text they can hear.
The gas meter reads 397500 ft³
